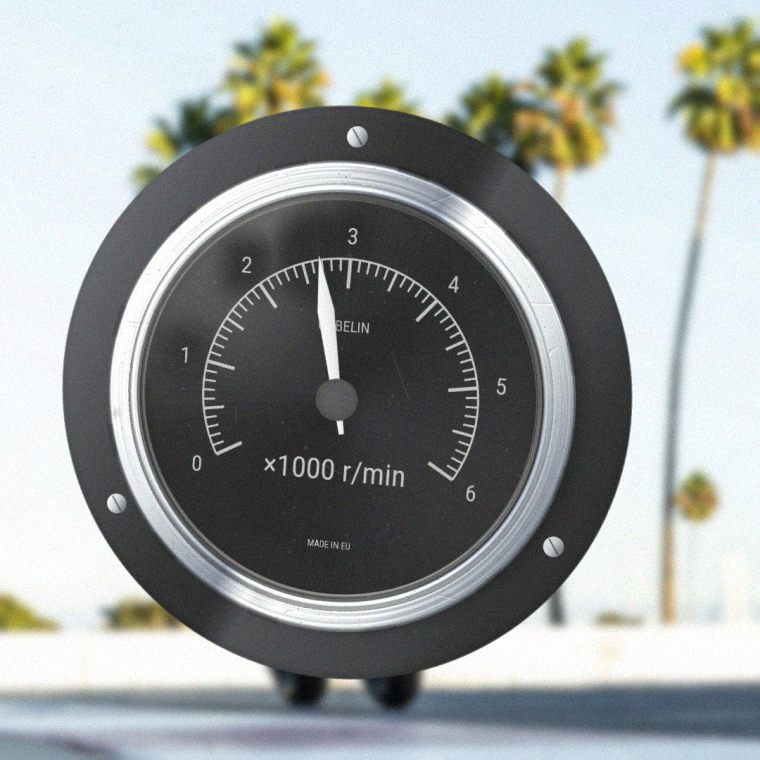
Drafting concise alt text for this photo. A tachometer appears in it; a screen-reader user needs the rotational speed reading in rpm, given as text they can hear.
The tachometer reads 2700 rpm
